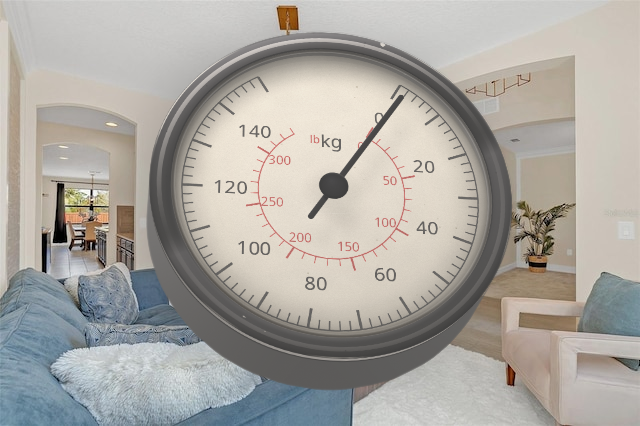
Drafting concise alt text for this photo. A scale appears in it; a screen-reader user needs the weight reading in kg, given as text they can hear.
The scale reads 2 kg
